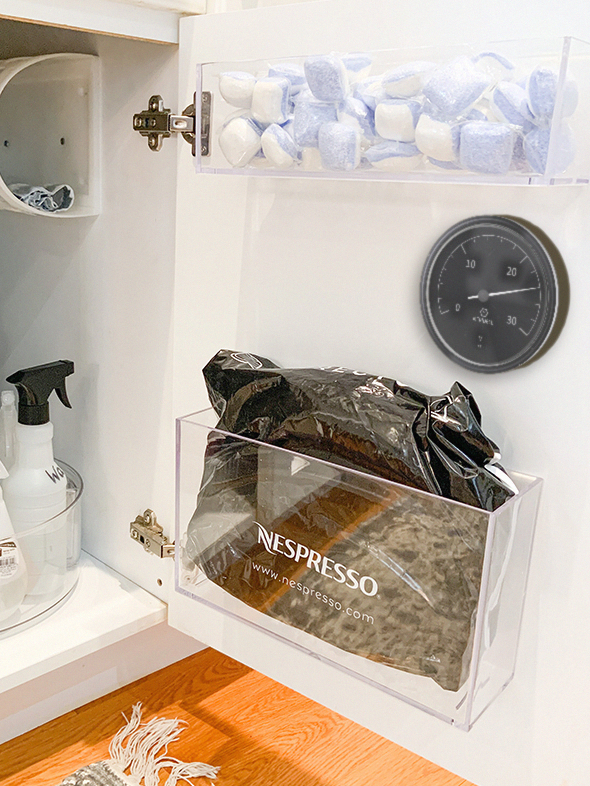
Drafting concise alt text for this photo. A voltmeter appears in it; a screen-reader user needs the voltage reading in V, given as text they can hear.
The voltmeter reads 24 V
